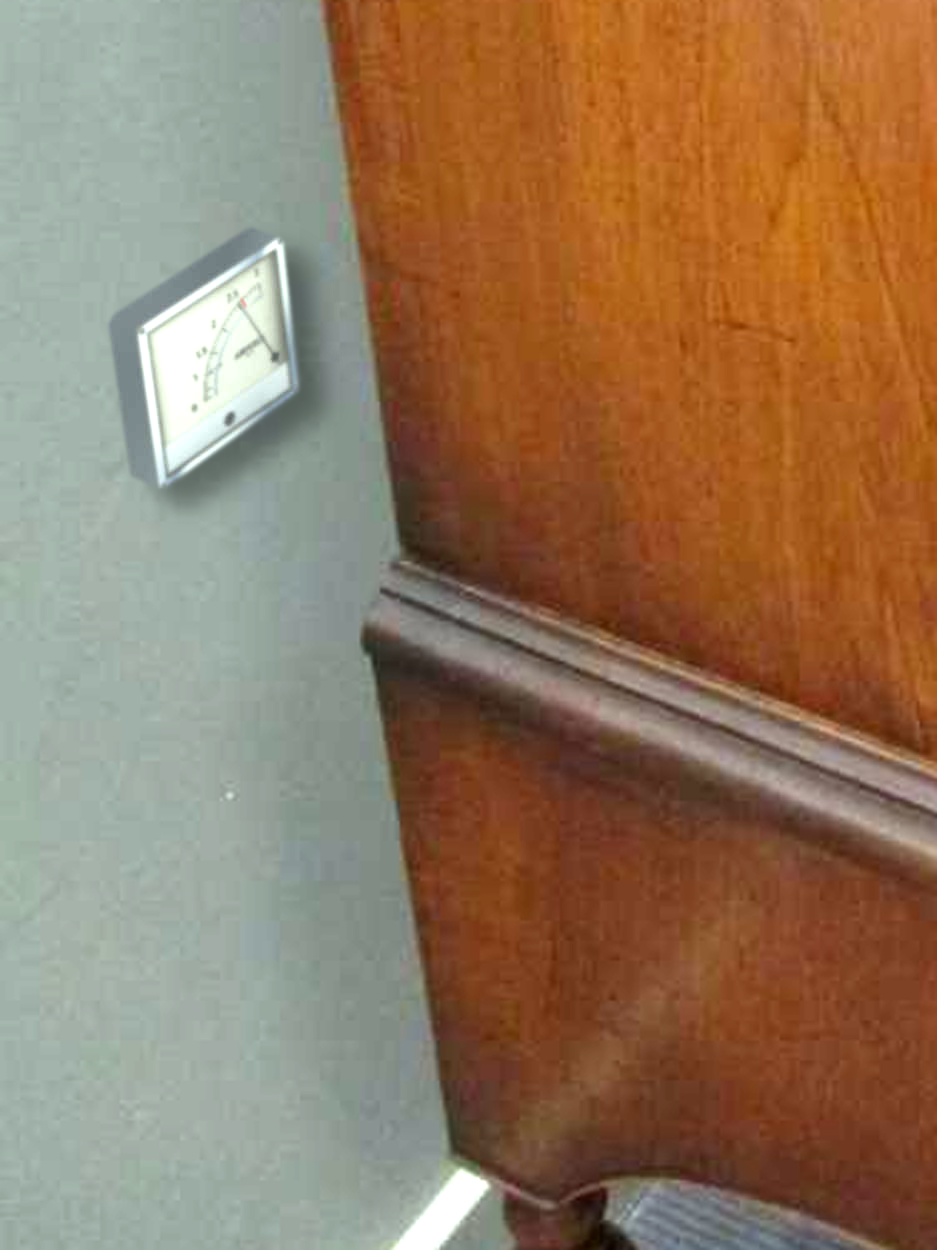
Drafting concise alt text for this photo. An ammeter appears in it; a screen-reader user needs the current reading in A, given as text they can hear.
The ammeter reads 2.5 A
